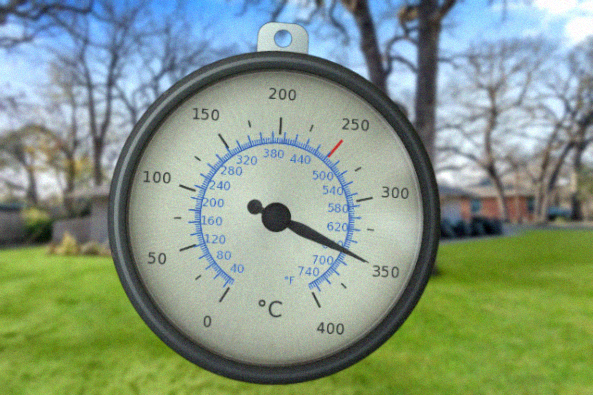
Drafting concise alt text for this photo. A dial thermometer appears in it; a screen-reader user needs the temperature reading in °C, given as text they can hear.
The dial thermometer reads 350 °C
